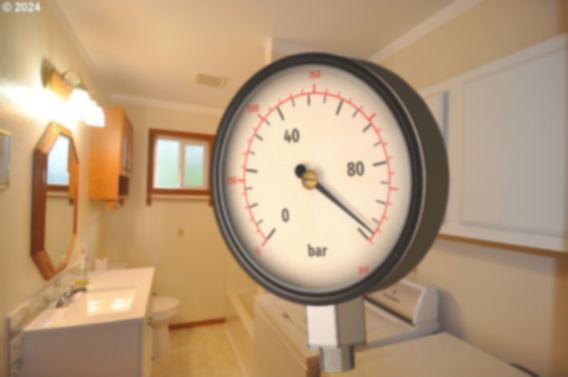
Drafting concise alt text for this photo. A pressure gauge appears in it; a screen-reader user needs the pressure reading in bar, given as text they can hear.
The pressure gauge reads 97.5 bar
